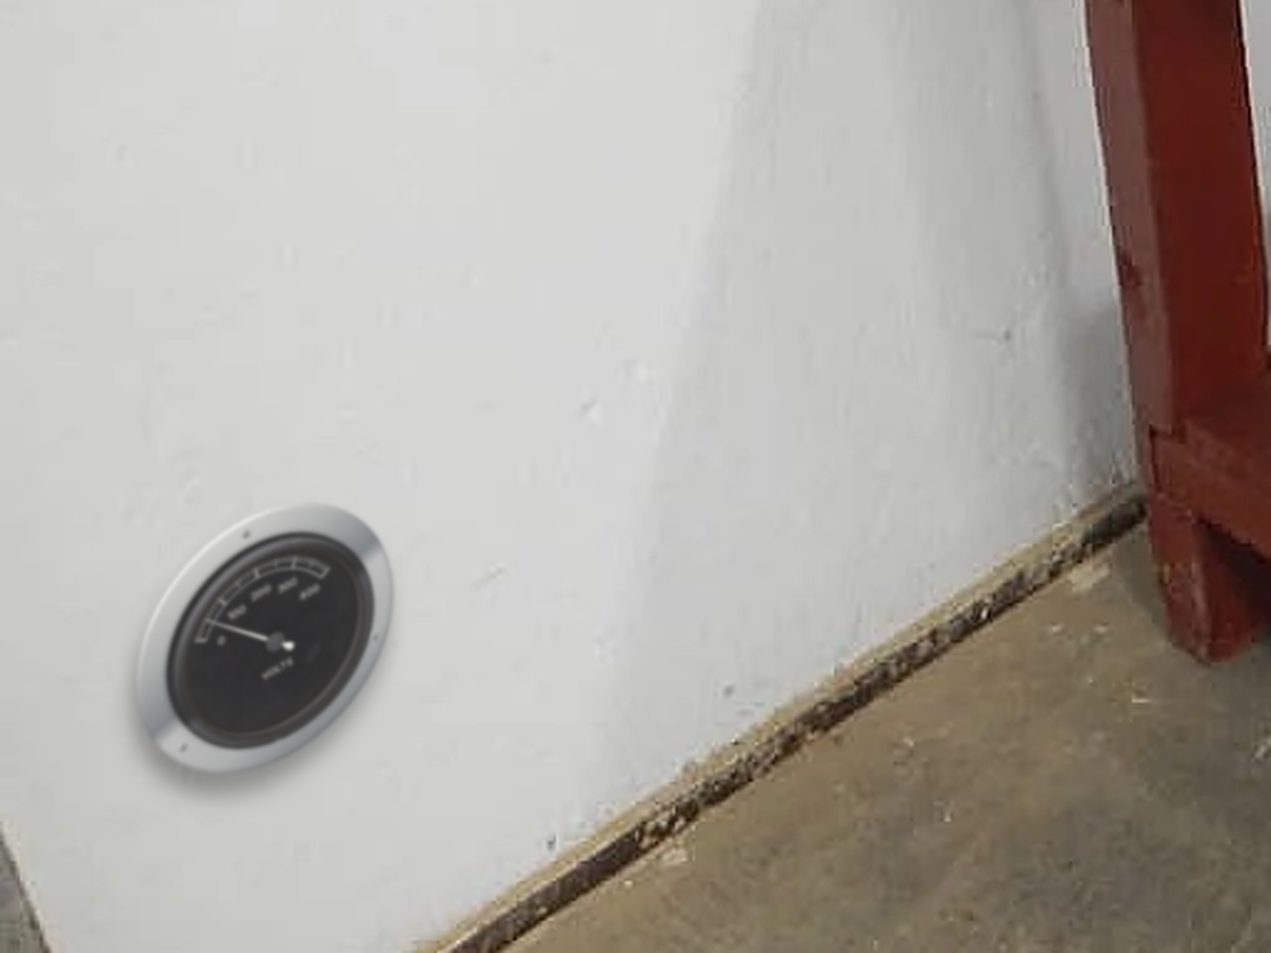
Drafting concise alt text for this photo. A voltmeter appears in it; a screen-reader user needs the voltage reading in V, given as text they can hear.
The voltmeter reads 50 V
